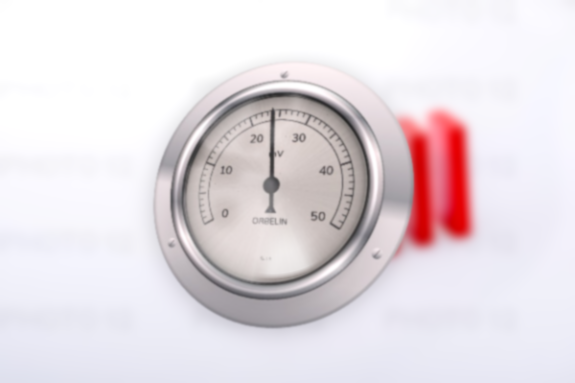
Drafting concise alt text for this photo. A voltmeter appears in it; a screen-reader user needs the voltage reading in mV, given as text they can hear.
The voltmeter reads 24 mV
